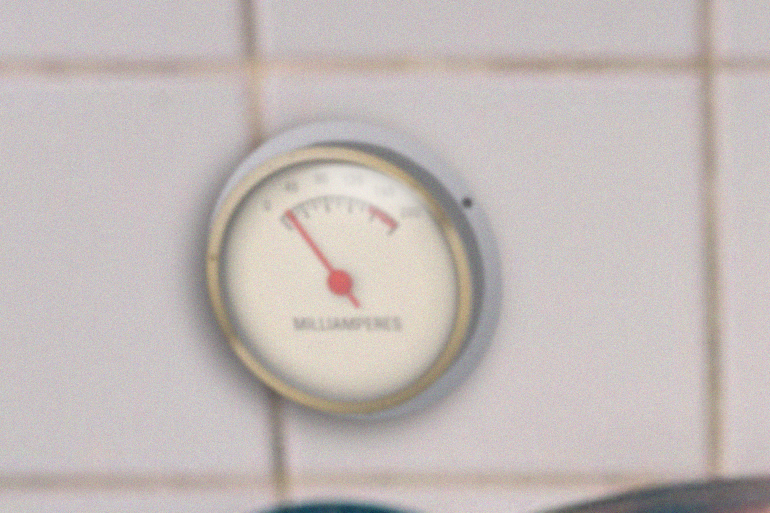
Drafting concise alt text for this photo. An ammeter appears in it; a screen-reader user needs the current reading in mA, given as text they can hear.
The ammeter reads 20 mA
